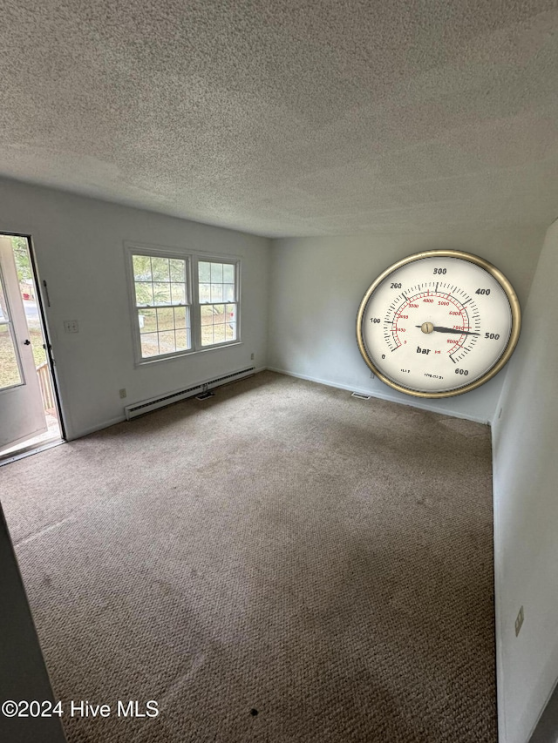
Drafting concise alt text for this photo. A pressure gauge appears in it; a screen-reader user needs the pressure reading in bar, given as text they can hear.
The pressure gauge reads 500 bar
